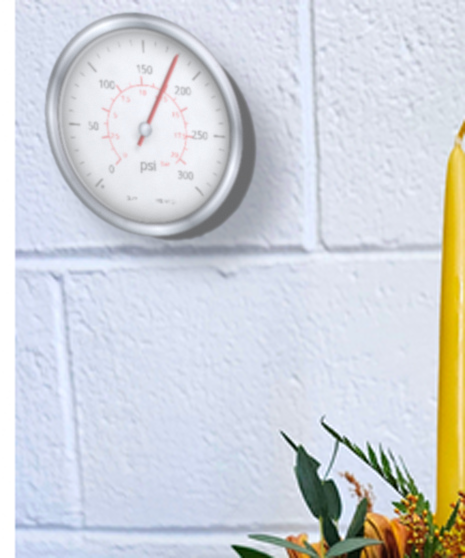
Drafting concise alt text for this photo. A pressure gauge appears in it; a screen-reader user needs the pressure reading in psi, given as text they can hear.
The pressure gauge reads 180 psi
